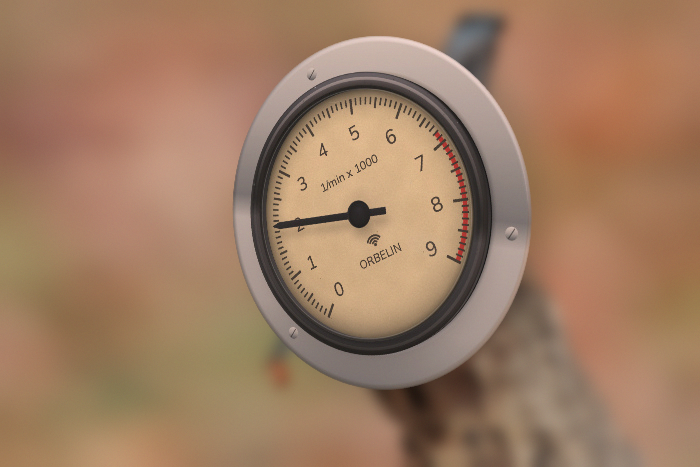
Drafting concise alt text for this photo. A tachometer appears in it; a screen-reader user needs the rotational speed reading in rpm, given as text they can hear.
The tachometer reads 2000 rpm
